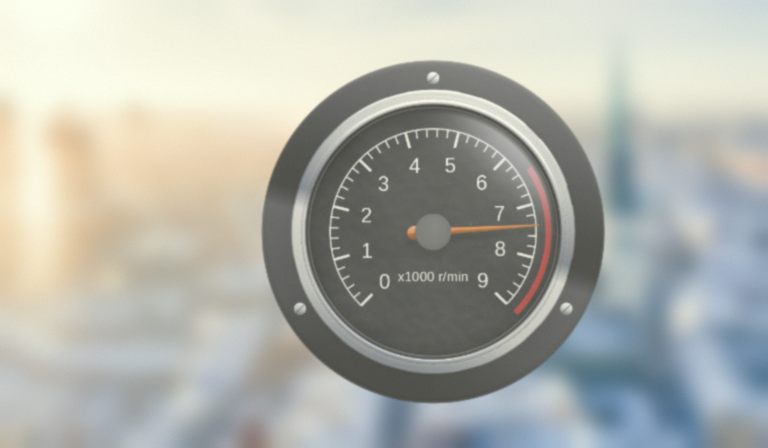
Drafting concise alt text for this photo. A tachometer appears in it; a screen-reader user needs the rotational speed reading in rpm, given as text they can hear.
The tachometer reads 7400 rpm
